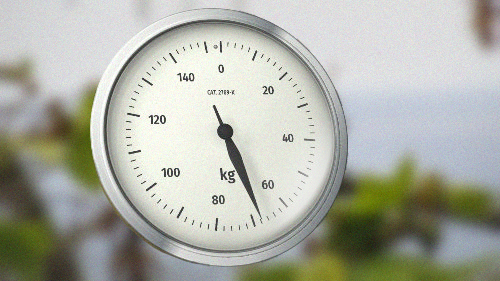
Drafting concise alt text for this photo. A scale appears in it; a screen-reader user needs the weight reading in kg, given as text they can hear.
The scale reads 68 kg
